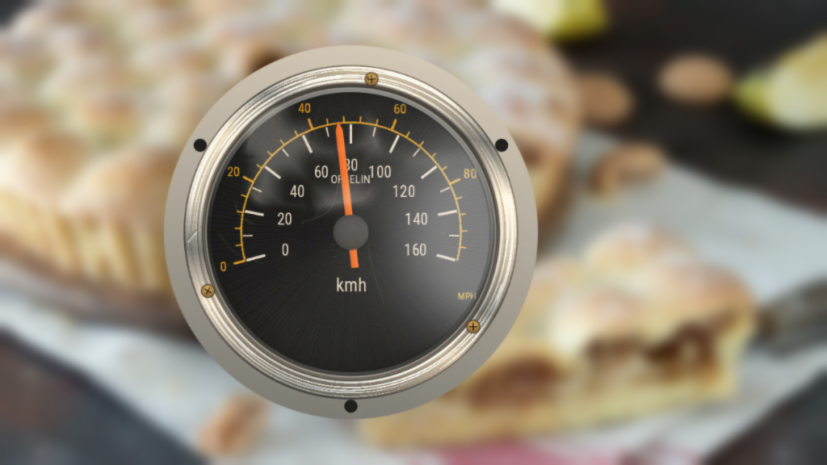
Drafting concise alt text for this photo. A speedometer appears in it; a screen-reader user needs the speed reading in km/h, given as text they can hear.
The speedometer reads 75 km/h
